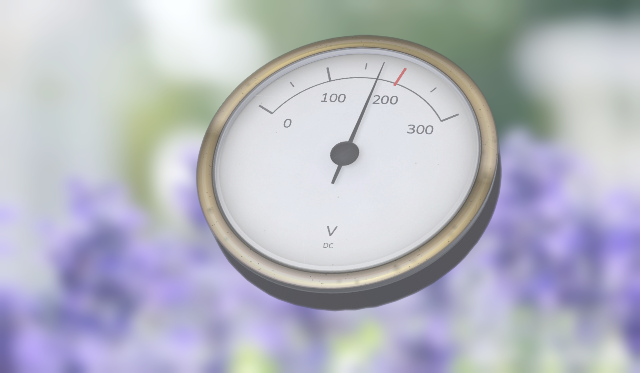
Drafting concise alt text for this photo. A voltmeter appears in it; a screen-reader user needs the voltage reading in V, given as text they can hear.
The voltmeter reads 175 V
